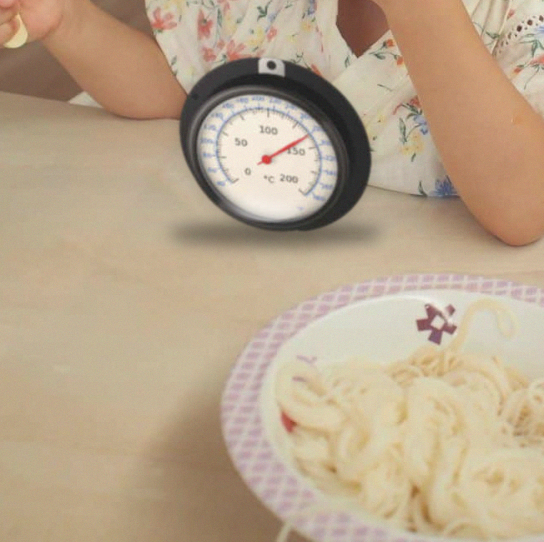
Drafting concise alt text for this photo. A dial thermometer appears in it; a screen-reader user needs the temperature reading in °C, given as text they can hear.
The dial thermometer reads 137.5 °C
